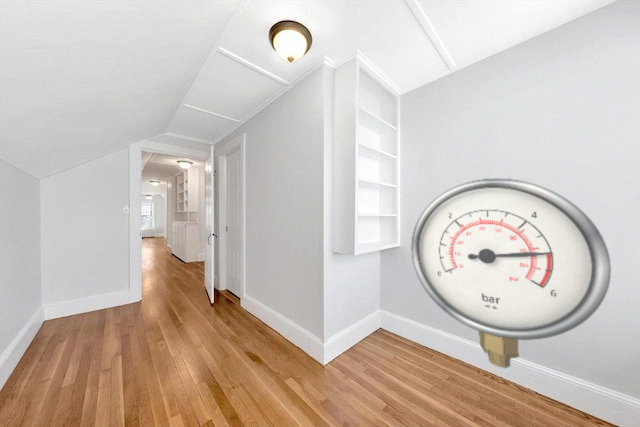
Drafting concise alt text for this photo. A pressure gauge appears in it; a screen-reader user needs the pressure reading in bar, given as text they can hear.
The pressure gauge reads 5 bar
